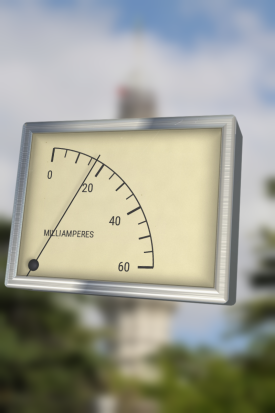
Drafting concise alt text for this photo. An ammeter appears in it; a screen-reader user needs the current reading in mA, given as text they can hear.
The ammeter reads 17.5 mA
